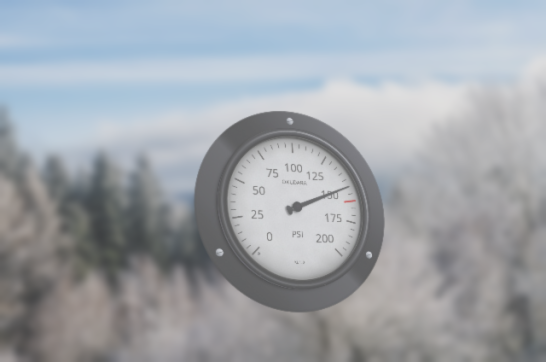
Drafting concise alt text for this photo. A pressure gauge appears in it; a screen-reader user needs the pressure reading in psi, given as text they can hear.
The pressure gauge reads 150 psi
